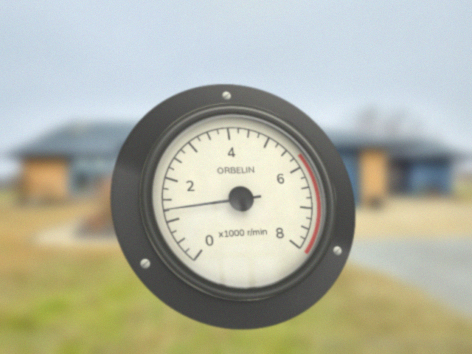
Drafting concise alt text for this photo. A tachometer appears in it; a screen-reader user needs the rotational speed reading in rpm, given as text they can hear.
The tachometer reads 1250 rpm
